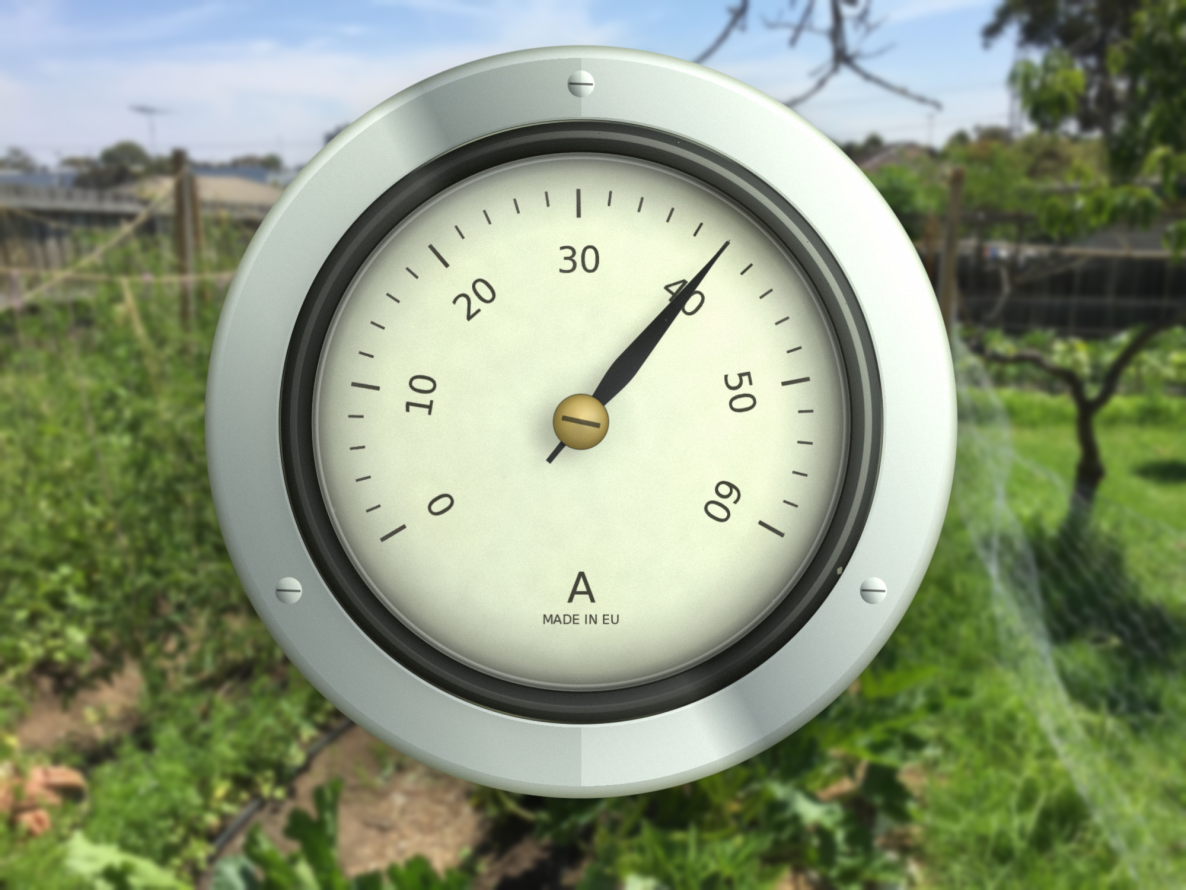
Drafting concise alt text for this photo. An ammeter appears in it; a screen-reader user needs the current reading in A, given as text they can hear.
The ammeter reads 40 A
